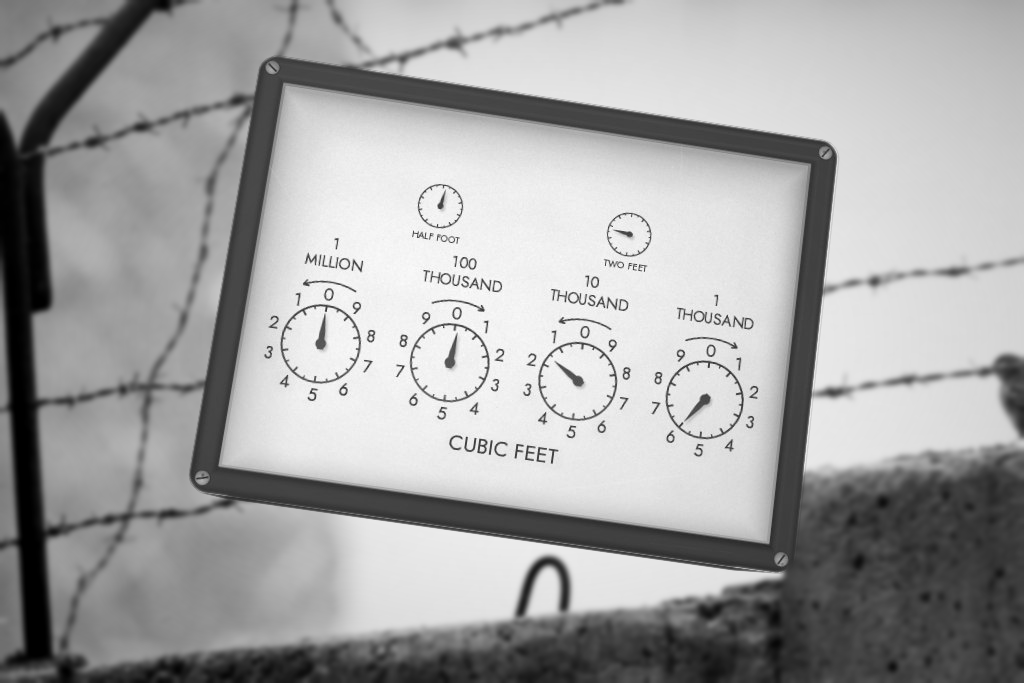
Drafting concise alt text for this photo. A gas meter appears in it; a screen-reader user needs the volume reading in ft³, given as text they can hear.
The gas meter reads 1600 ft³
